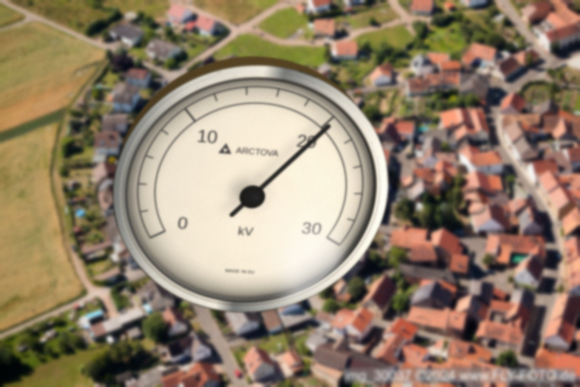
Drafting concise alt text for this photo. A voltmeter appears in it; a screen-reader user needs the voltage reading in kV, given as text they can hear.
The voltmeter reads 20 kV
